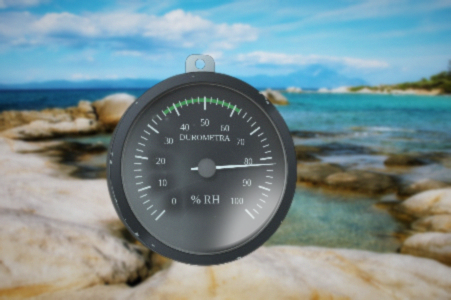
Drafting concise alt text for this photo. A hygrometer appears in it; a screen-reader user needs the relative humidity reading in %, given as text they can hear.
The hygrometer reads 82 %
